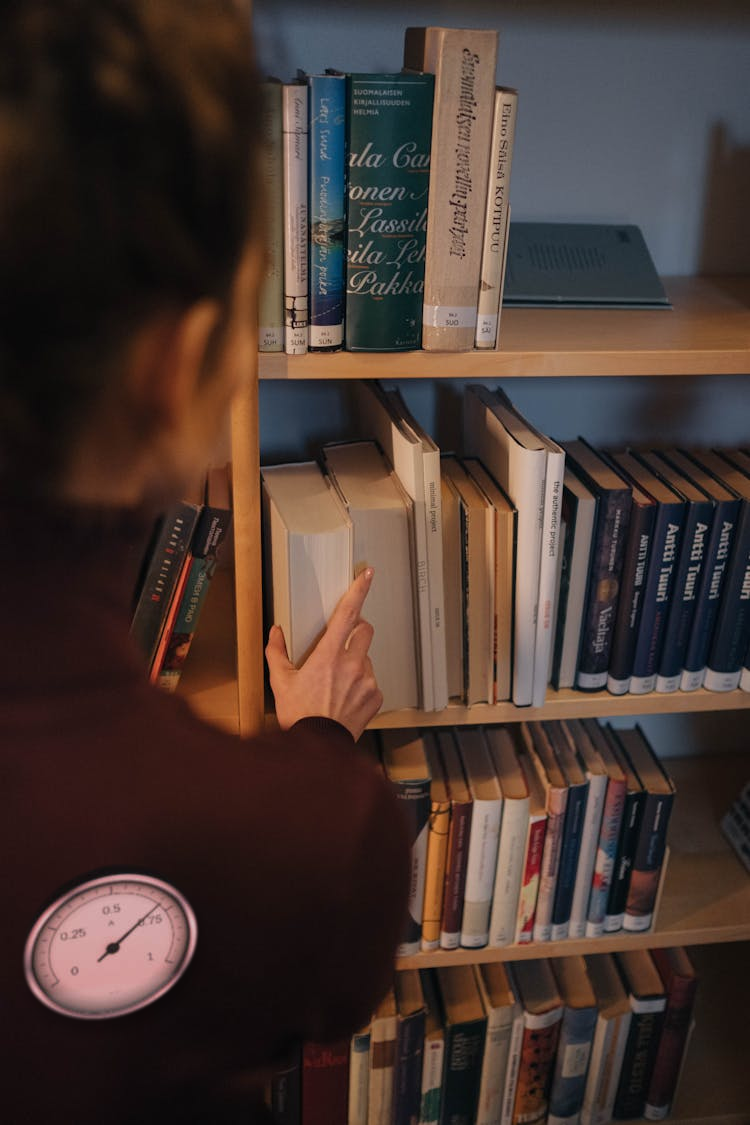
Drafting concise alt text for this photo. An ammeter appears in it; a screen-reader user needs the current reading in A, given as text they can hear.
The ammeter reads 0.7 A
